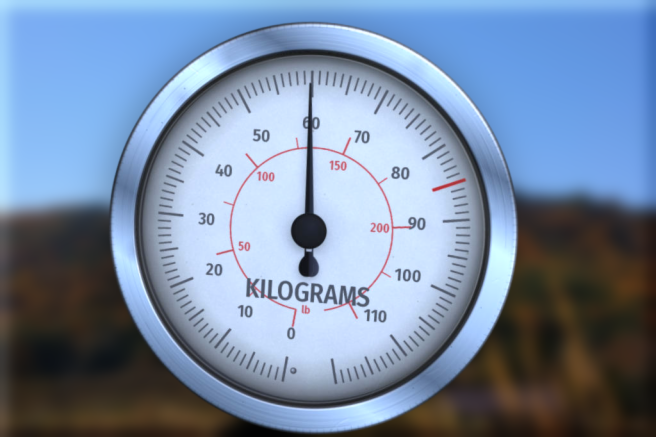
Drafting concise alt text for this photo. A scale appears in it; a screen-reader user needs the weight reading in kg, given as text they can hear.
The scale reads 60 kg
